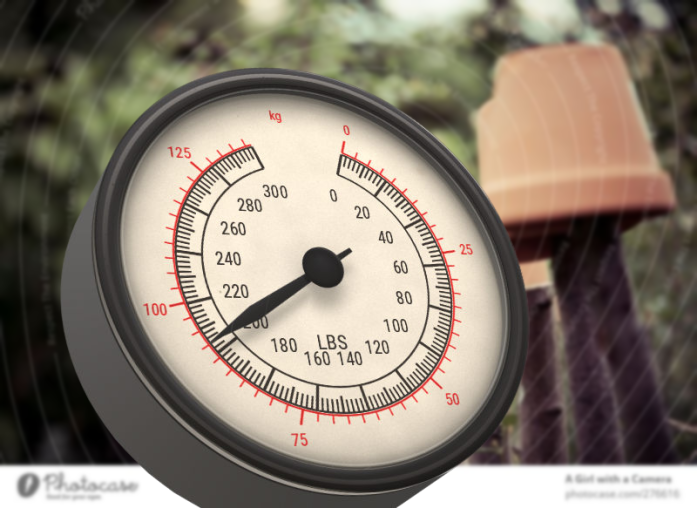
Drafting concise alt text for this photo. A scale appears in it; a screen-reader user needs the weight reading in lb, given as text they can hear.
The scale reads 204 lb
